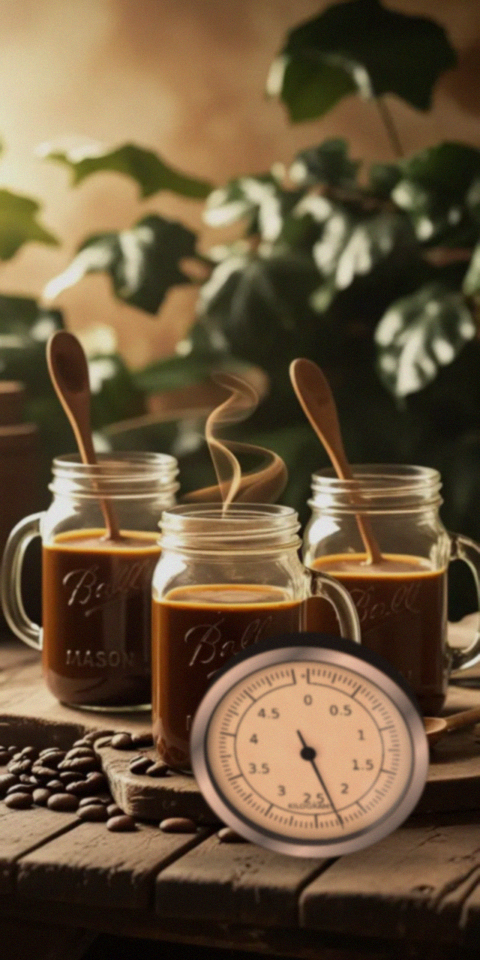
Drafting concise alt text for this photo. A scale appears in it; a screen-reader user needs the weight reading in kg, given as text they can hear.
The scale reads 2.25 kg
